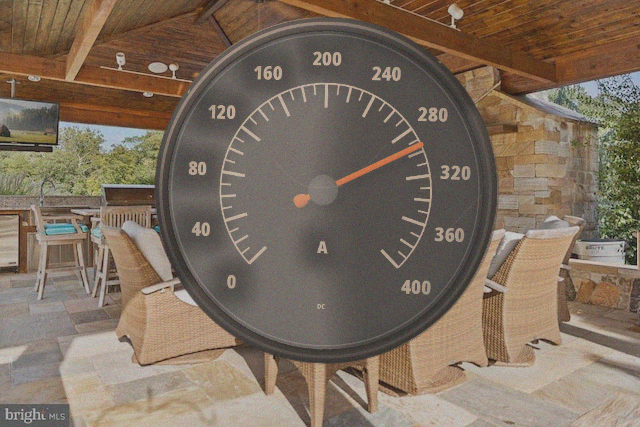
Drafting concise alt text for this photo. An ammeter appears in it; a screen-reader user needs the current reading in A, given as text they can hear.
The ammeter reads 295 A
